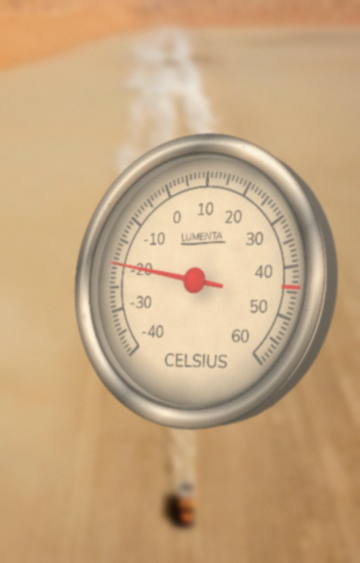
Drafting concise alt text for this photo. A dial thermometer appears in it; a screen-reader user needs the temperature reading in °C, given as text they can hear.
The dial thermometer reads -20 °C
